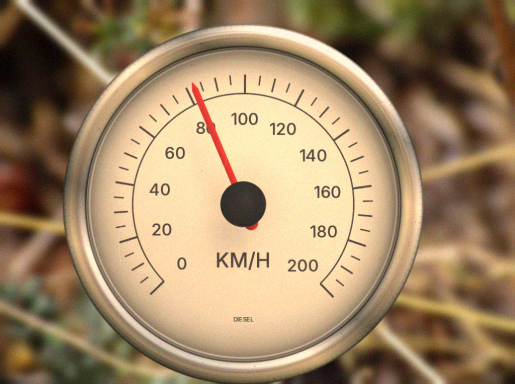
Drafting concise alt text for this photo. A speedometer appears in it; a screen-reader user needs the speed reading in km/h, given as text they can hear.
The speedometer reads 82.5 km/h
